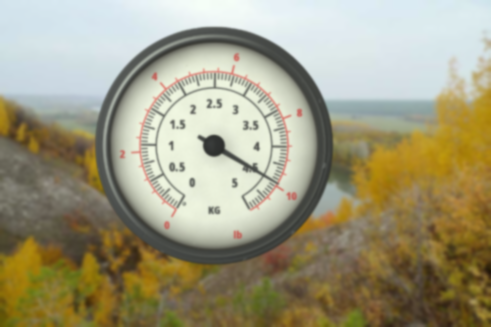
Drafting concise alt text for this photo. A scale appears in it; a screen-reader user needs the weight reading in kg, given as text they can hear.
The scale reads 4.5 kg
